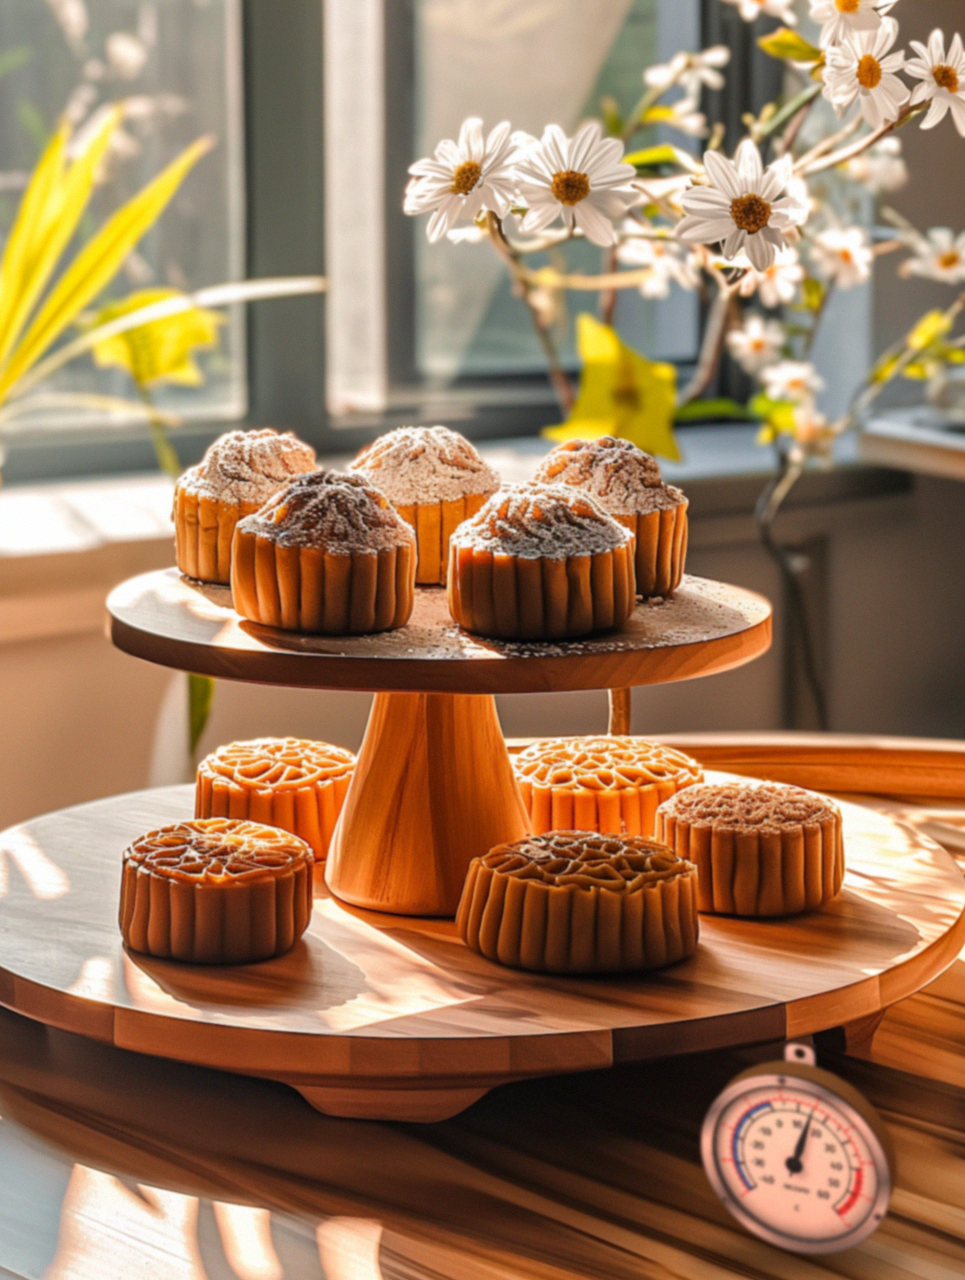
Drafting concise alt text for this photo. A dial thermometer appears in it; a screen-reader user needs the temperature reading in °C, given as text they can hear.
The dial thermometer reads 15 °C
